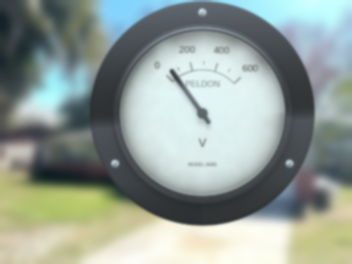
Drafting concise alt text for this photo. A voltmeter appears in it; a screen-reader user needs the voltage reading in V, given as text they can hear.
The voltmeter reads 50 V
